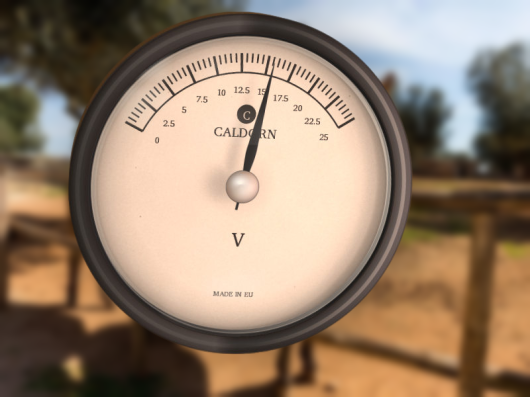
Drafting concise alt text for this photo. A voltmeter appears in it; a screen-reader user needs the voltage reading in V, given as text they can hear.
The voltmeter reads 15.5 V
